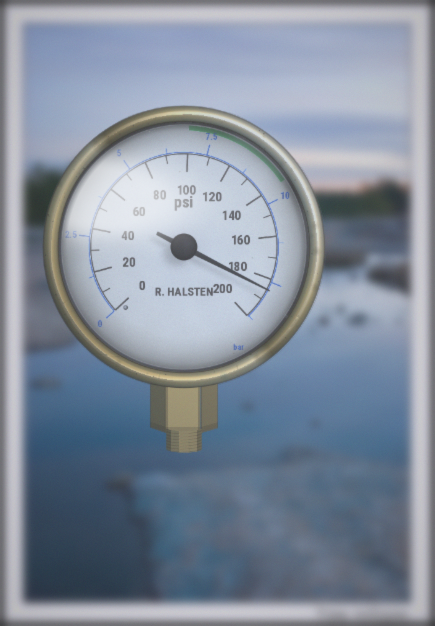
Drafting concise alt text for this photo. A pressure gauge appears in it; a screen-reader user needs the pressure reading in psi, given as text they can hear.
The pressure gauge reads 185 psi
